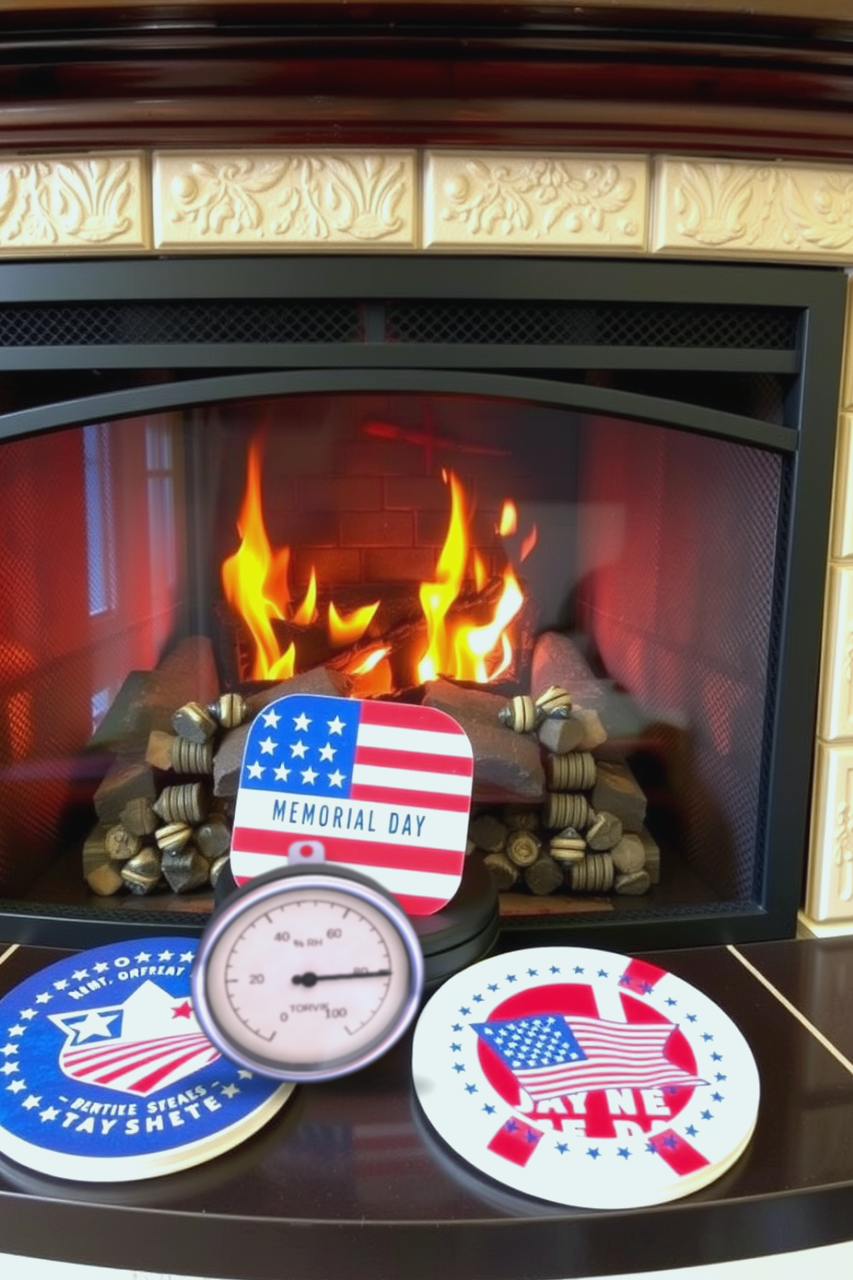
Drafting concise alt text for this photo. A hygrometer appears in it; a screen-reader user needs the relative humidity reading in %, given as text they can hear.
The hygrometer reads 80 %
